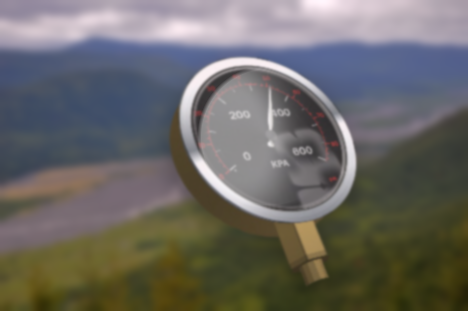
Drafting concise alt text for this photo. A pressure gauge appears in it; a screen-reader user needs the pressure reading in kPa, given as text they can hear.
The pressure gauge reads 350 kPa
